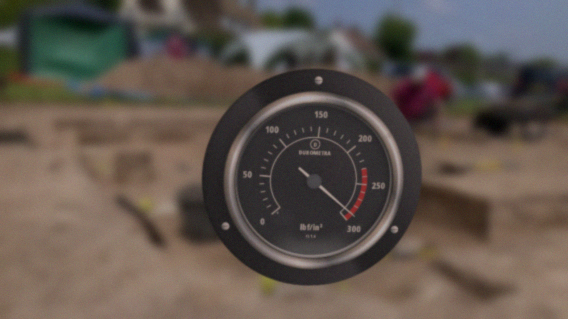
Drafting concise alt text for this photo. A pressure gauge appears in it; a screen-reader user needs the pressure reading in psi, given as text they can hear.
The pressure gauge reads 290 psi
